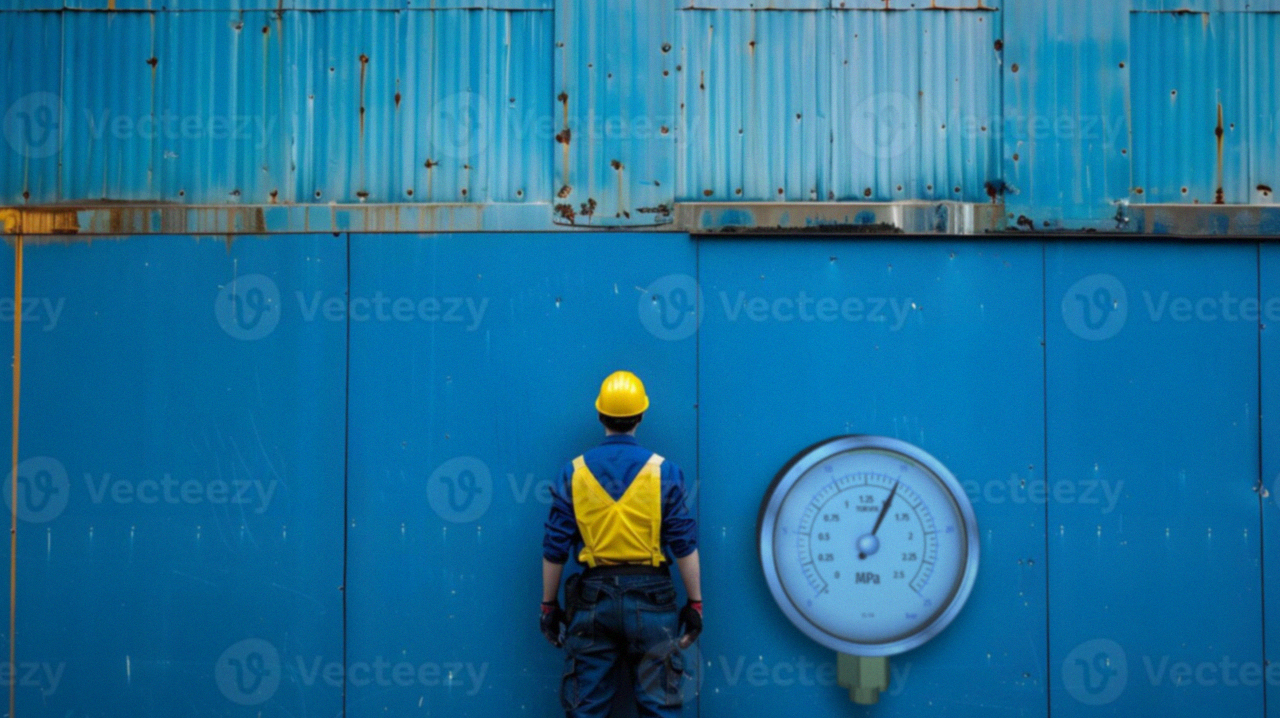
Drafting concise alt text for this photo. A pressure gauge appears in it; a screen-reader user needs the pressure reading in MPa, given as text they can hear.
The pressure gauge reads 1.5 MPa
